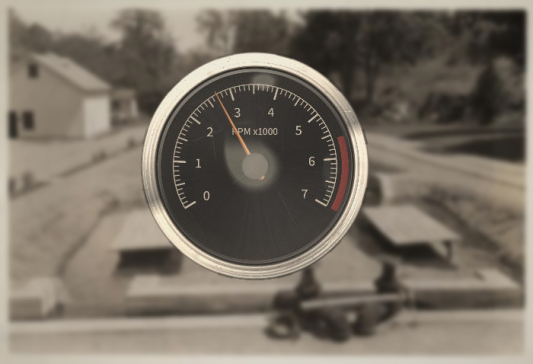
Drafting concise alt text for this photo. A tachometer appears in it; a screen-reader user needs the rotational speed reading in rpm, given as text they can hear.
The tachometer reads 2700 rpm
